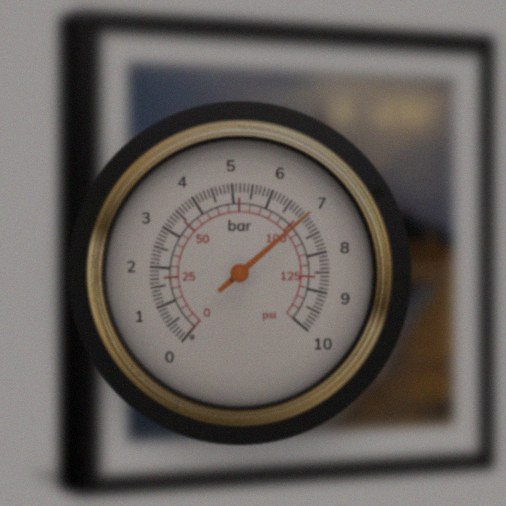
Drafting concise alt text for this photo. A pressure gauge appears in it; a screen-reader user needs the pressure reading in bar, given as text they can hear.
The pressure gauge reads 7 bar
